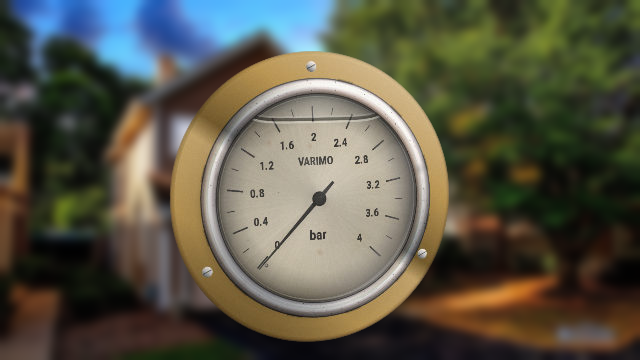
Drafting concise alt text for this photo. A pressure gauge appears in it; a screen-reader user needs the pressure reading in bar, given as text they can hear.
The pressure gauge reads 0 bar
